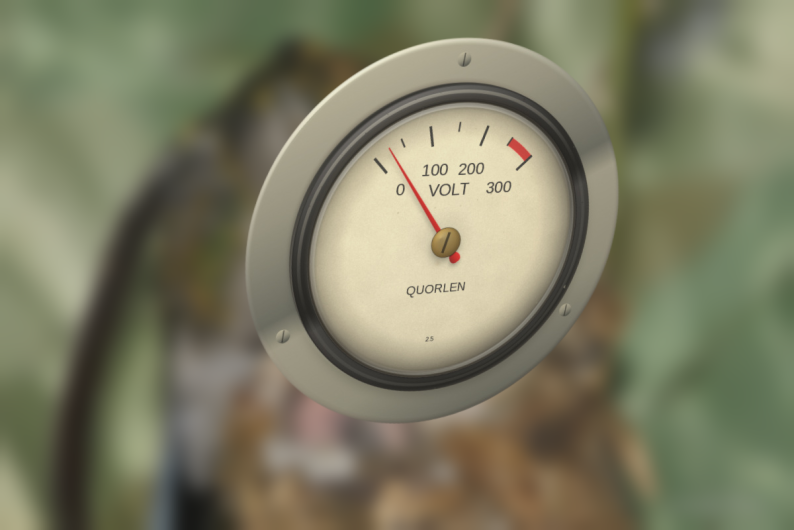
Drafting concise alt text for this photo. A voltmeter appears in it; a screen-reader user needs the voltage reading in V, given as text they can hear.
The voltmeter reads 25 V
